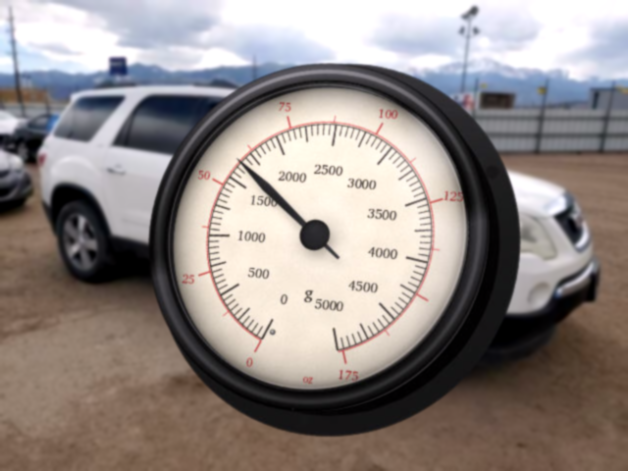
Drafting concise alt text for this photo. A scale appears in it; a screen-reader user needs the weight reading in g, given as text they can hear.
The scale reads 1650 g
